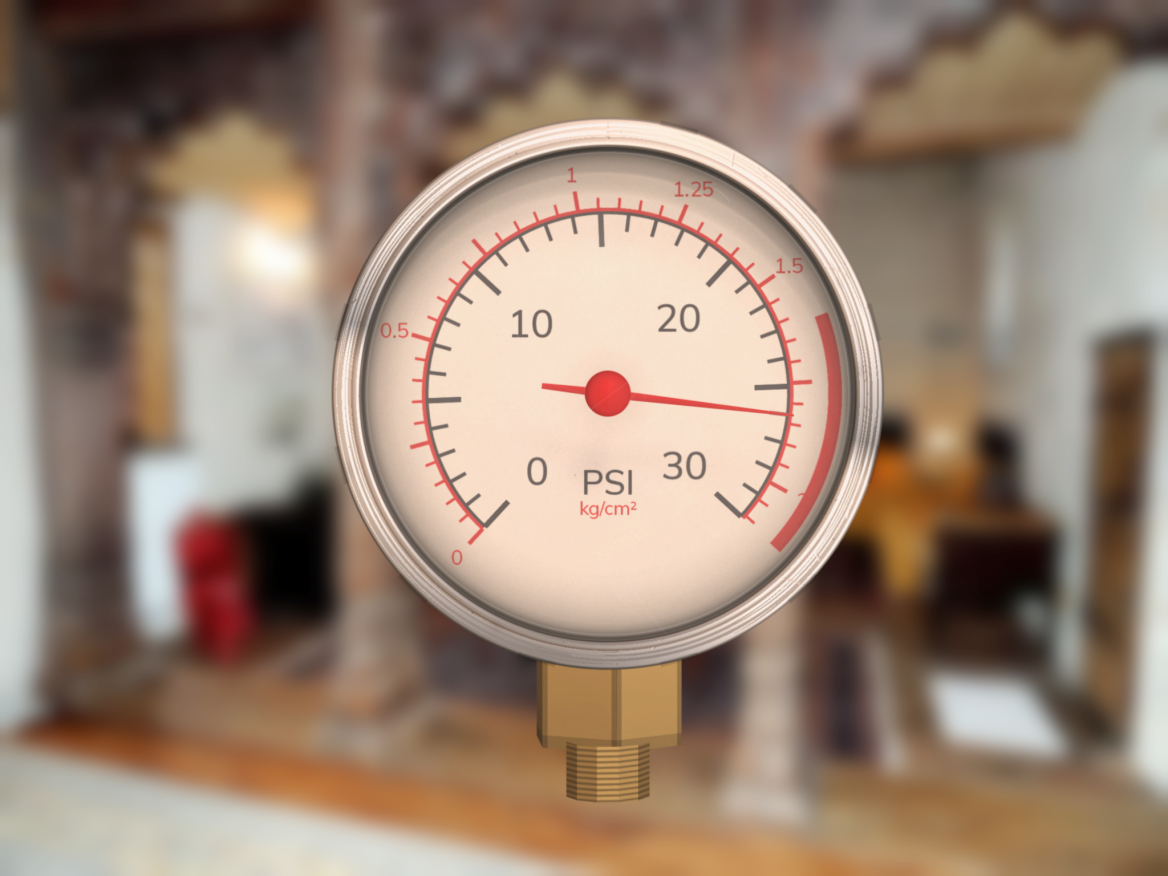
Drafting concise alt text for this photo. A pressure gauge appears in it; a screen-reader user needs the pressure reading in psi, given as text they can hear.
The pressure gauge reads 26 psi
